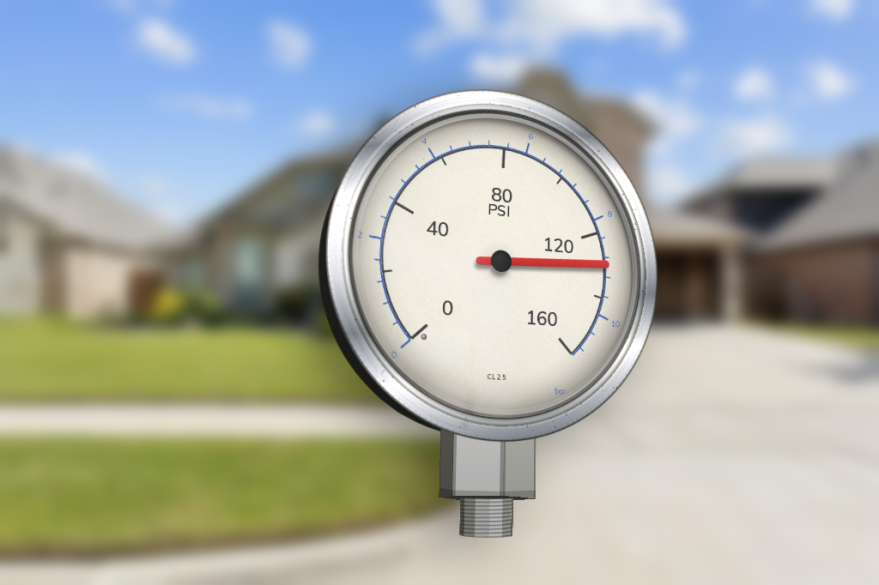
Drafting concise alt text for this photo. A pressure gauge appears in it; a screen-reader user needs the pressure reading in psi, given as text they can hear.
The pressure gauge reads 130 psi
